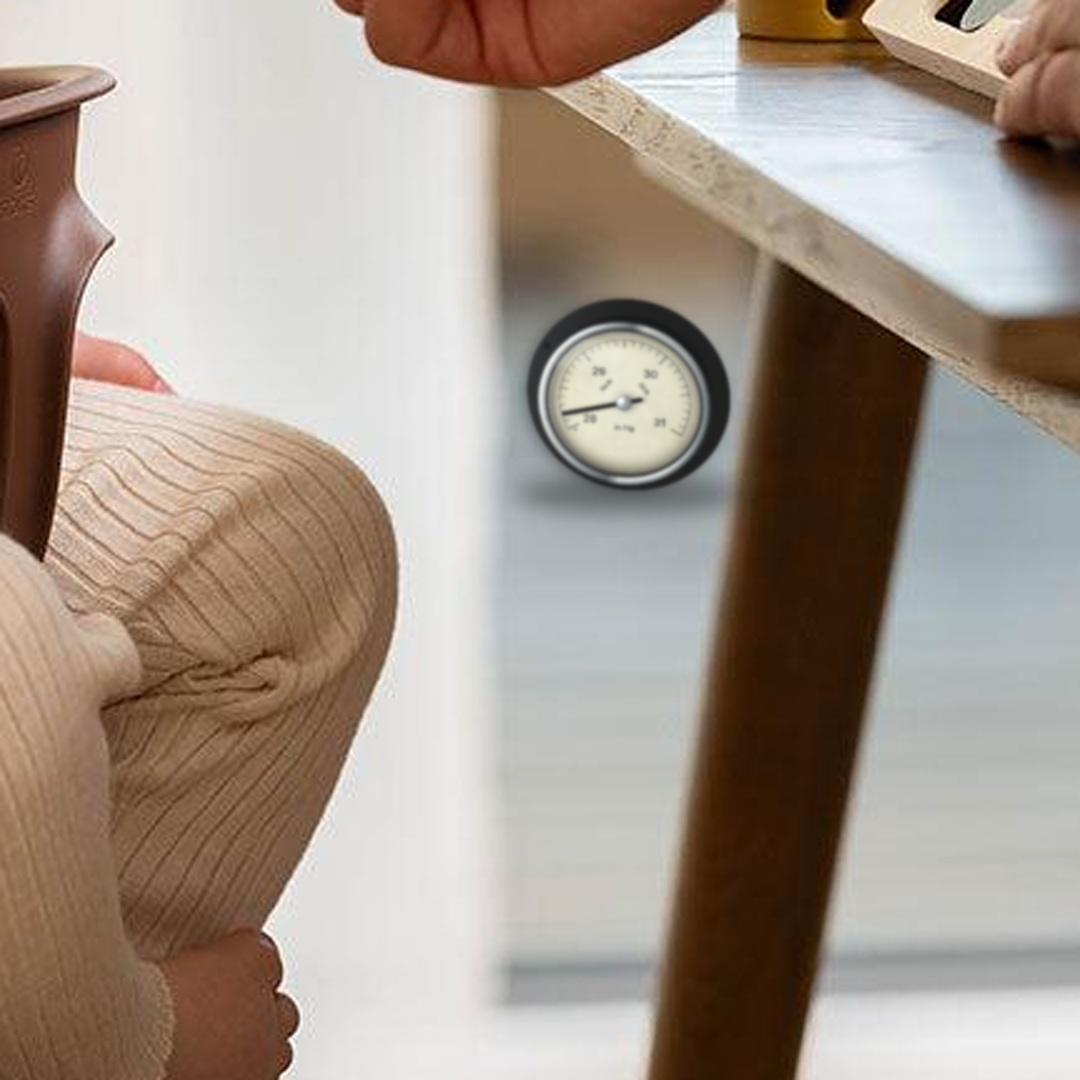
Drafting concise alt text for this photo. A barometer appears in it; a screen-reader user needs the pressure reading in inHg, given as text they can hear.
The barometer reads 28.2 inHg
